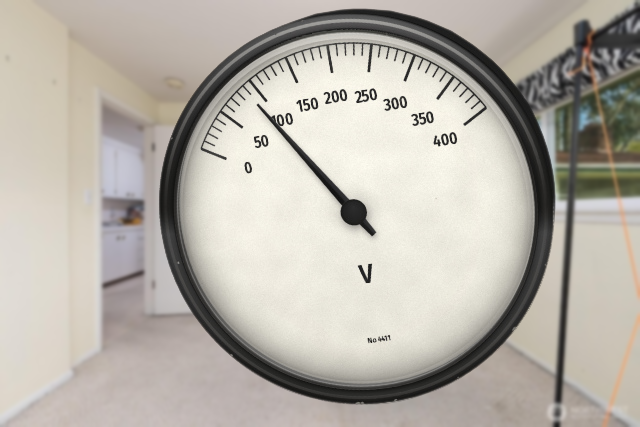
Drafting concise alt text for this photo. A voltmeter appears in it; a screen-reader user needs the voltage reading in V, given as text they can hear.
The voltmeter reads 90 V
